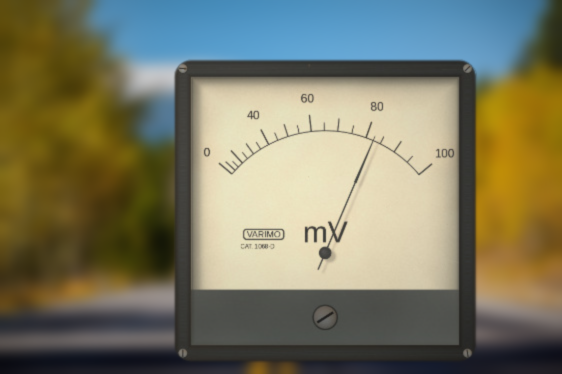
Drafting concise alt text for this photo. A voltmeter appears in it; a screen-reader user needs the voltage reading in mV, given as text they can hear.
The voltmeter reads 82.5 mV
